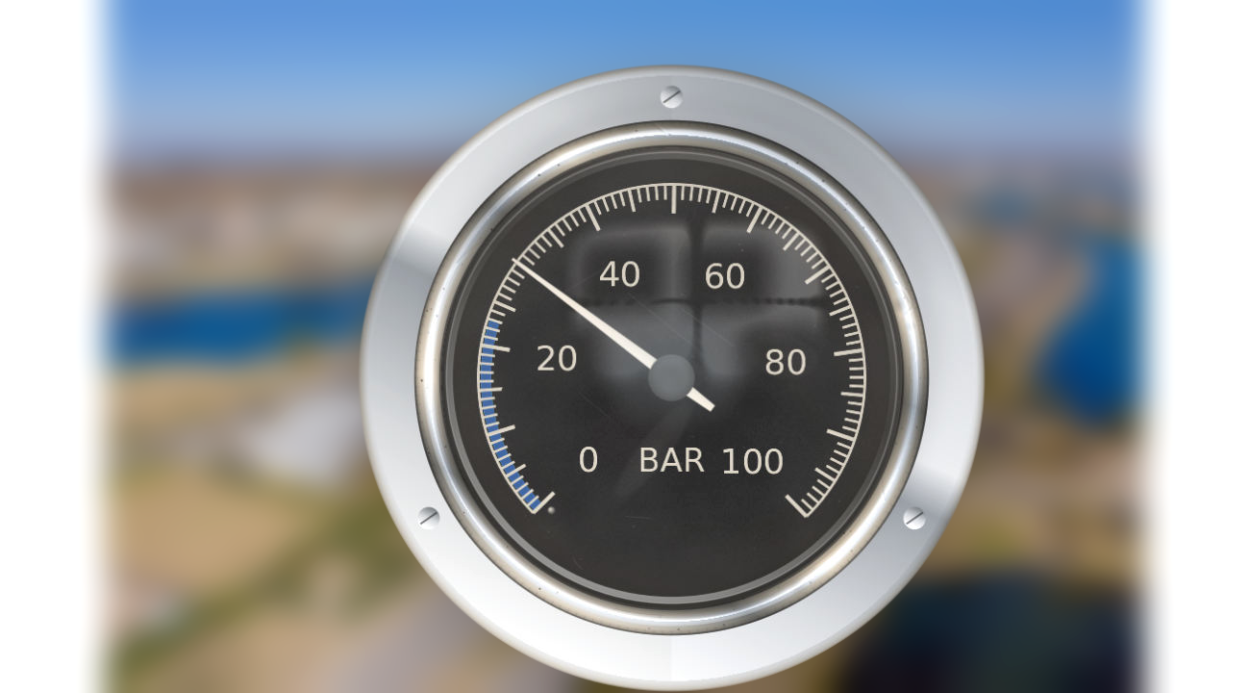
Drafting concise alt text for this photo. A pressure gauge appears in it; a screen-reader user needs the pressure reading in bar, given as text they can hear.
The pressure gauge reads 30 bar
